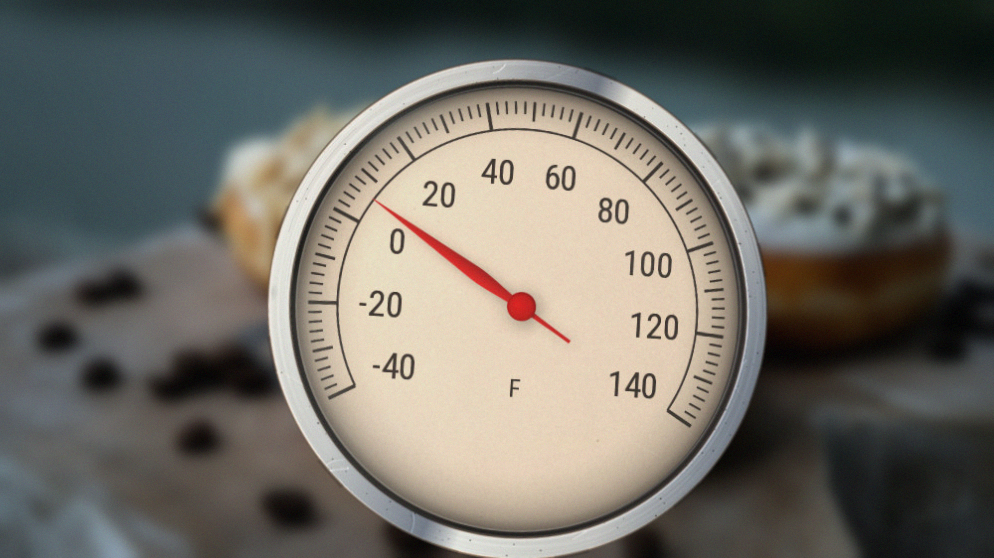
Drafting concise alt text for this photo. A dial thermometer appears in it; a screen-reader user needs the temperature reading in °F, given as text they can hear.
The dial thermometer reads 6 °F
